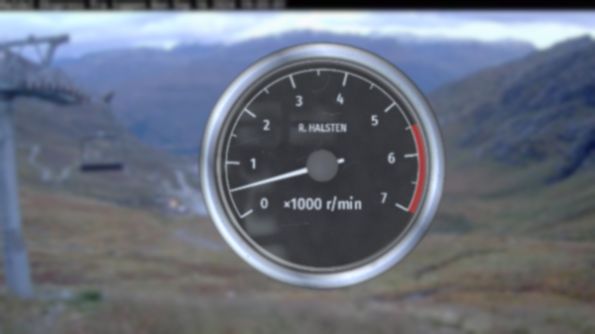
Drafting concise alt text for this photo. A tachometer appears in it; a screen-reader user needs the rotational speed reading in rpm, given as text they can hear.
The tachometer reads 500 rpm
